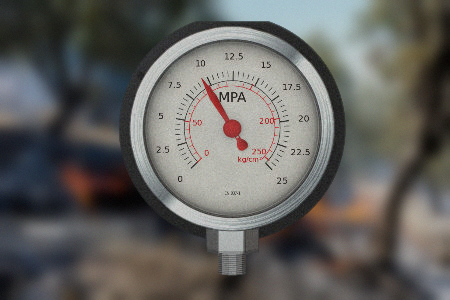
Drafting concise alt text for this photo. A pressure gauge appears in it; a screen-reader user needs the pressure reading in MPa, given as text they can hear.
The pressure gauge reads 9.5 MPa
